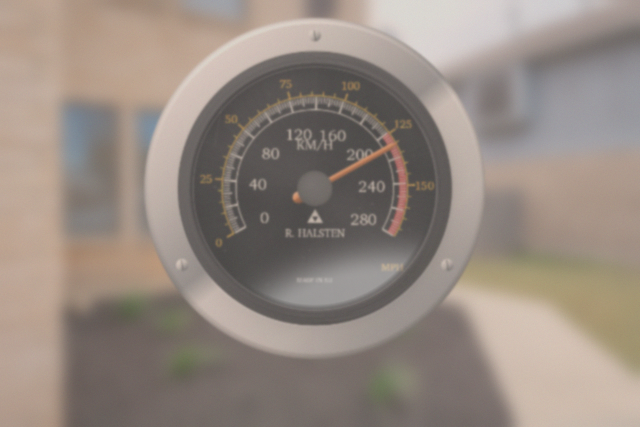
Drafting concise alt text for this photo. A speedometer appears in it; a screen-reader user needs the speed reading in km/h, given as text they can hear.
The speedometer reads 210 km/h
